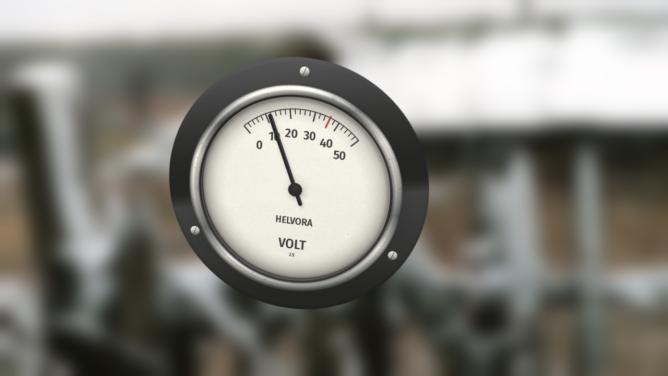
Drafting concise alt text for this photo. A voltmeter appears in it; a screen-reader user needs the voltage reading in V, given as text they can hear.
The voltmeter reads 12 V
